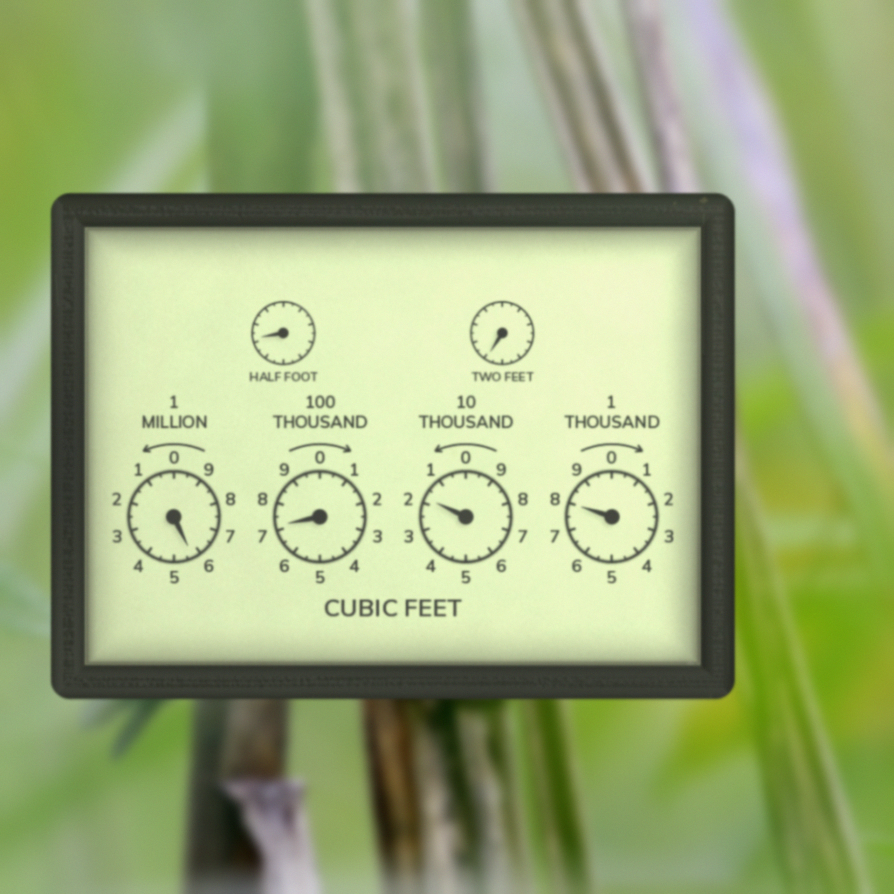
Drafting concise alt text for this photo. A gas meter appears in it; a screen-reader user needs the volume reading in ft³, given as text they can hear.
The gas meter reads 571800 ft³
